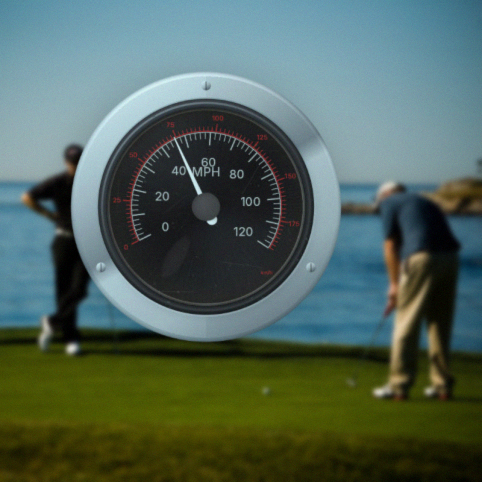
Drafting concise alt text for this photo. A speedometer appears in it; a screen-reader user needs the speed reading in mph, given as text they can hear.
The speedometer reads 46 mph
